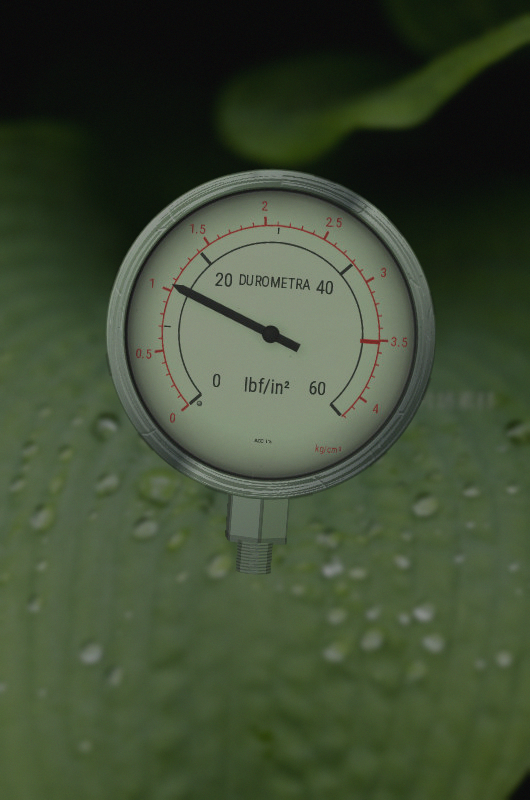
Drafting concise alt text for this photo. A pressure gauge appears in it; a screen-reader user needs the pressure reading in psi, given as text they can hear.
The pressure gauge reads 15 psi
